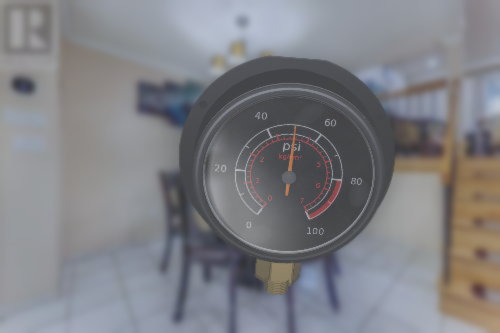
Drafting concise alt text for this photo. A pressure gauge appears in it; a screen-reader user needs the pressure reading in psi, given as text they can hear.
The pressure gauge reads 50 psi
